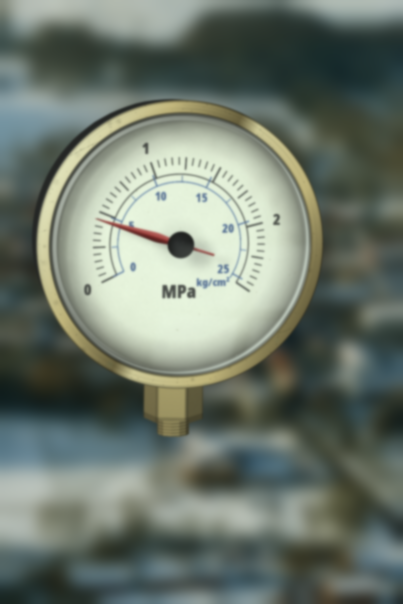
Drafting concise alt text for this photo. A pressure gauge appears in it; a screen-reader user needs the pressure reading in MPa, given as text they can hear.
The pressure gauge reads 0.45 MPa
